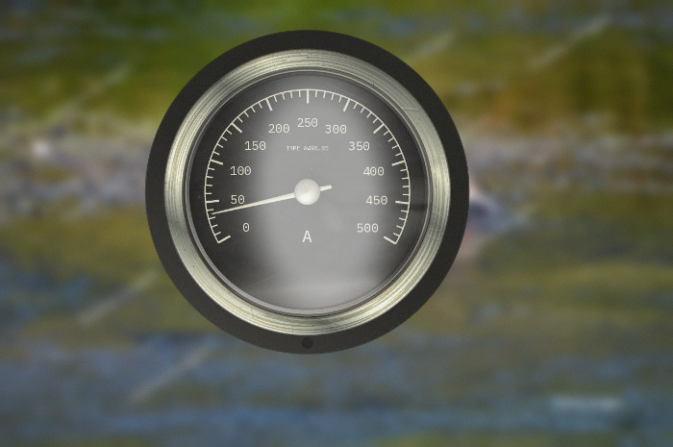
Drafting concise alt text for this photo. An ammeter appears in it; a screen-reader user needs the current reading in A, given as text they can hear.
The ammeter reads 35 A
